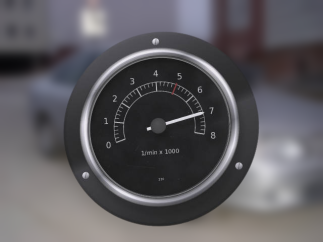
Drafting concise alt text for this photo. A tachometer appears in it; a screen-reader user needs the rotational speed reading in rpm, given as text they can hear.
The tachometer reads 7000 rpm
